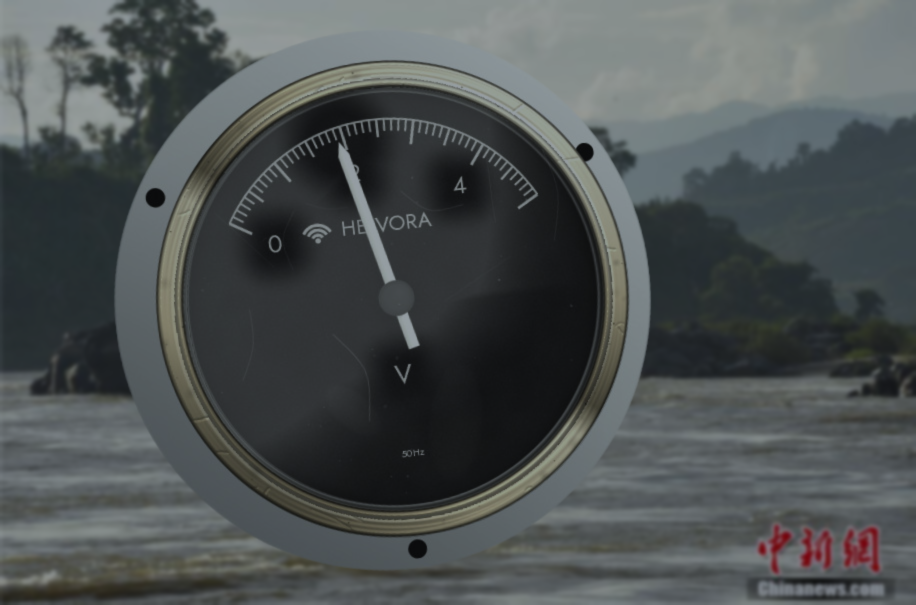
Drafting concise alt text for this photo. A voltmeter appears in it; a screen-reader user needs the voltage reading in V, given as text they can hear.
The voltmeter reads 1.9 V
